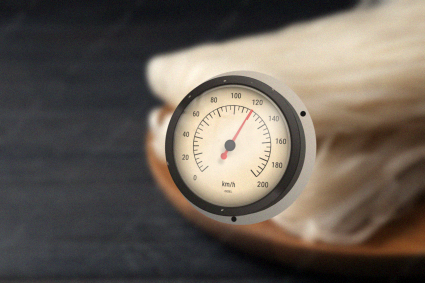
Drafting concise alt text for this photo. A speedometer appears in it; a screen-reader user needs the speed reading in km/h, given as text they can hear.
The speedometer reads 120 km/h
